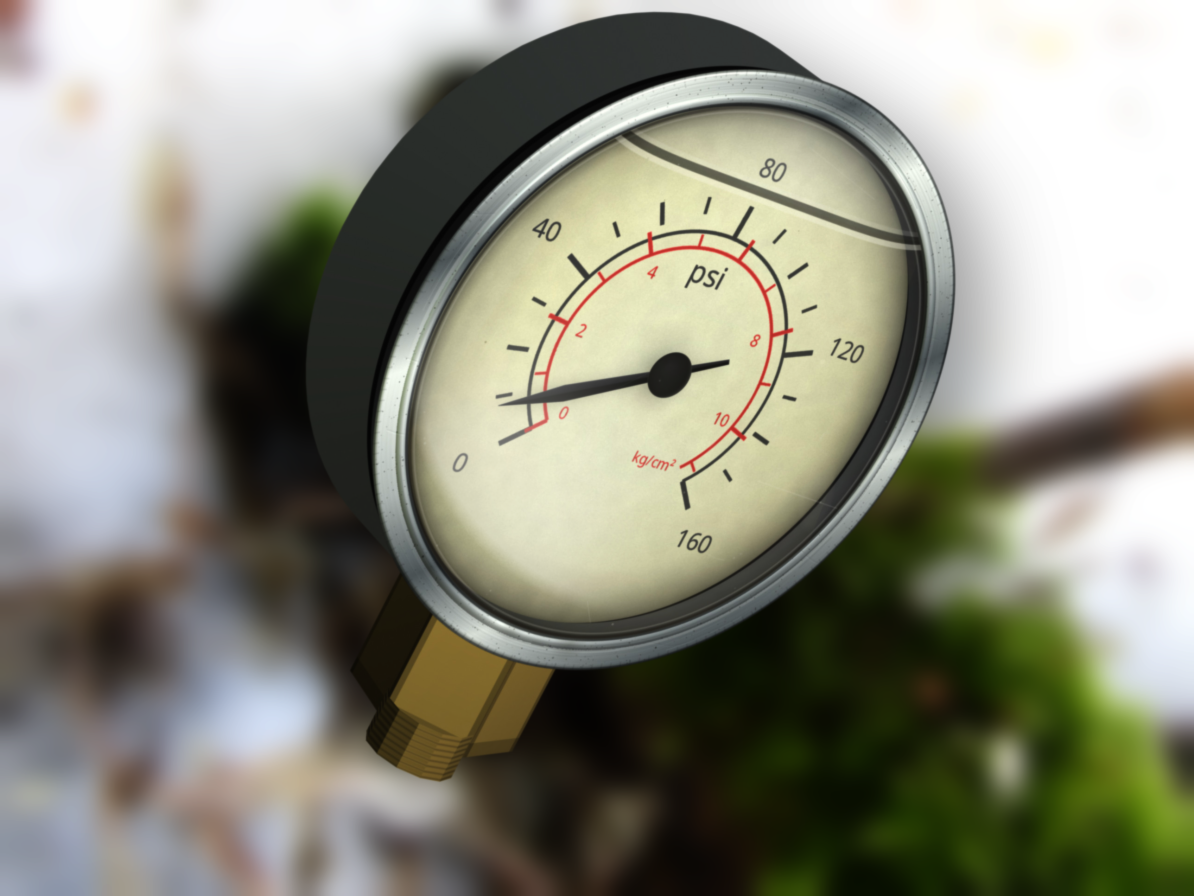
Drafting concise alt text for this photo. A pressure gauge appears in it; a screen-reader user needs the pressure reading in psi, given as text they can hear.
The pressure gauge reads 10 psi
